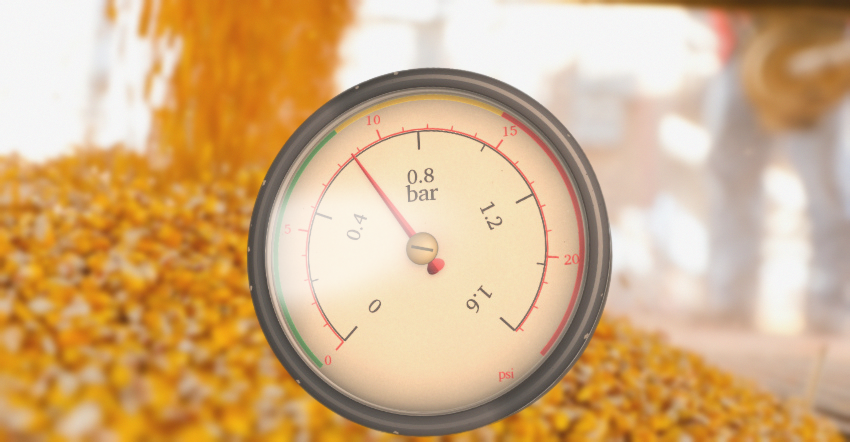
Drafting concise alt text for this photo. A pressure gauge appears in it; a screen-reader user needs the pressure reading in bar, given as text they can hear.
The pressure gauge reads 0.6 bar
